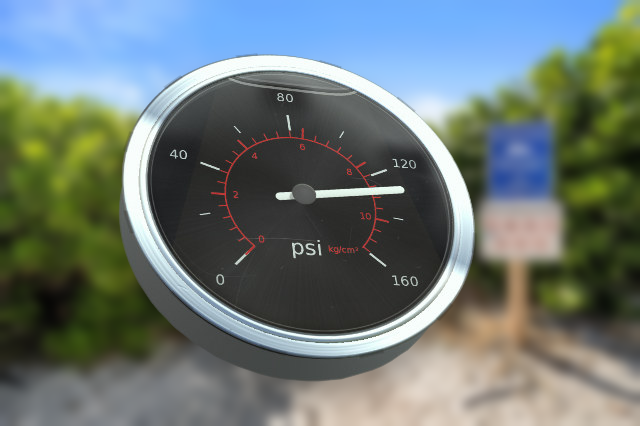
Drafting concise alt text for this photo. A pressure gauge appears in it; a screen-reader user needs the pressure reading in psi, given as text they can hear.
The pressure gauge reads 130 psi
